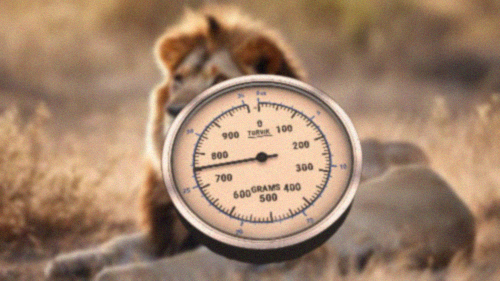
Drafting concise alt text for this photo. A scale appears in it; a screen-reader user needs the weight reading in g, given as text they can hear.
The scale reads 750 g
